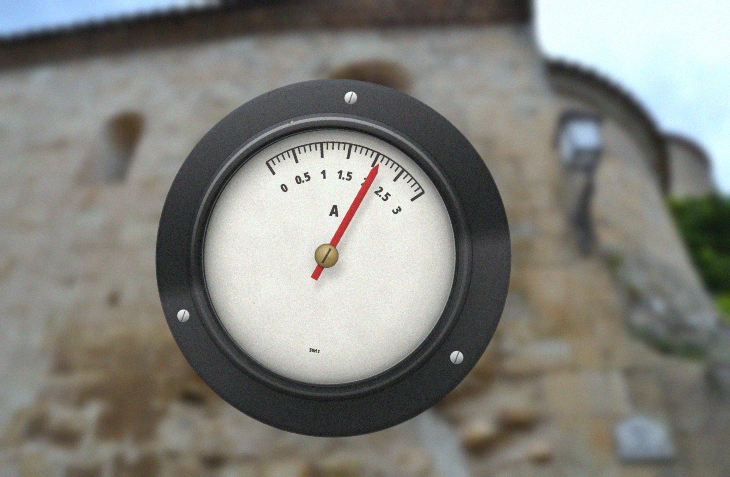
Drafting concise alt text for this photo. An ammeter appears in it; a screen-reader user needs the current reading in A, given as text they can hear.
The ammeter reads 2.1 A
